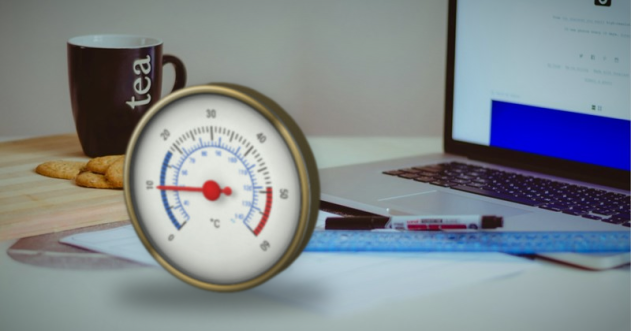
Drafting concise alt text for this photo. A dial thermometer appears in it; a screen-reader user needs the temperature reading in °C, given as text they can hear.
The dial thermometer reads 10 °C
